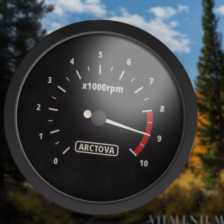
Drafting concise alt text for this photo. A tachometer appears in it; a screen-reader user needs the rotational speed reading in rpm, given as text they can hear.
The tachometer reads 9000 rpm
